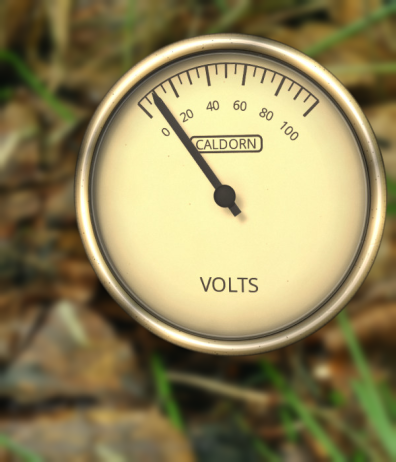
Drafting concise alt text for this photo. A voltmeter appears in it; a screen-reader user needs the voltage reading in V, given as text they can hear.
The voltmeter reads 10 V
